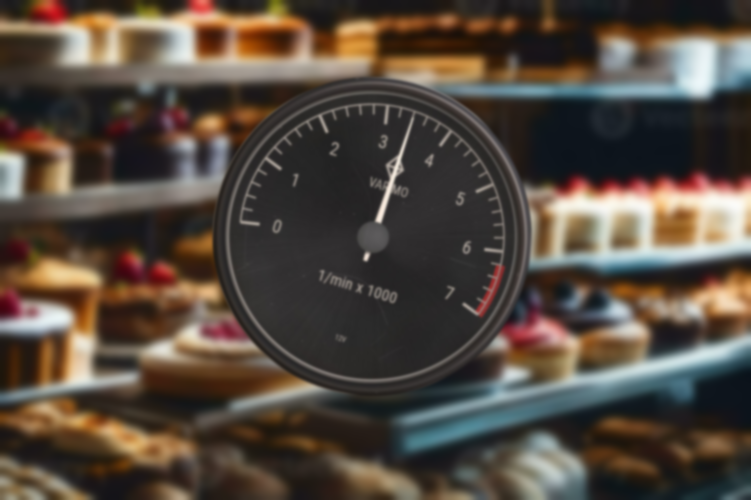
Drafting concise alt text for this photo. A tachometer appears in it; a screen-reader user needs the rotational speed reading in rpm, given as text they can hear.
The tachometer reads 3400 rpm
